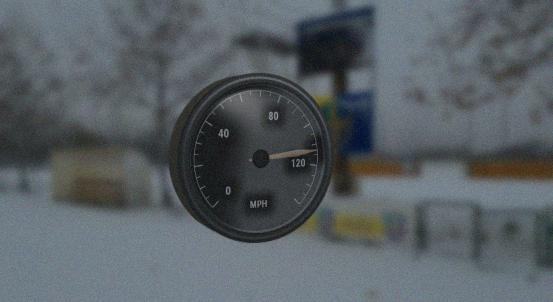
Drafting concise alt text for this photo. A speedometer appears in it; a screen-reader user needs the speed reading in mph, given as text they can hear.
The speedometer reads 112.5 mph
